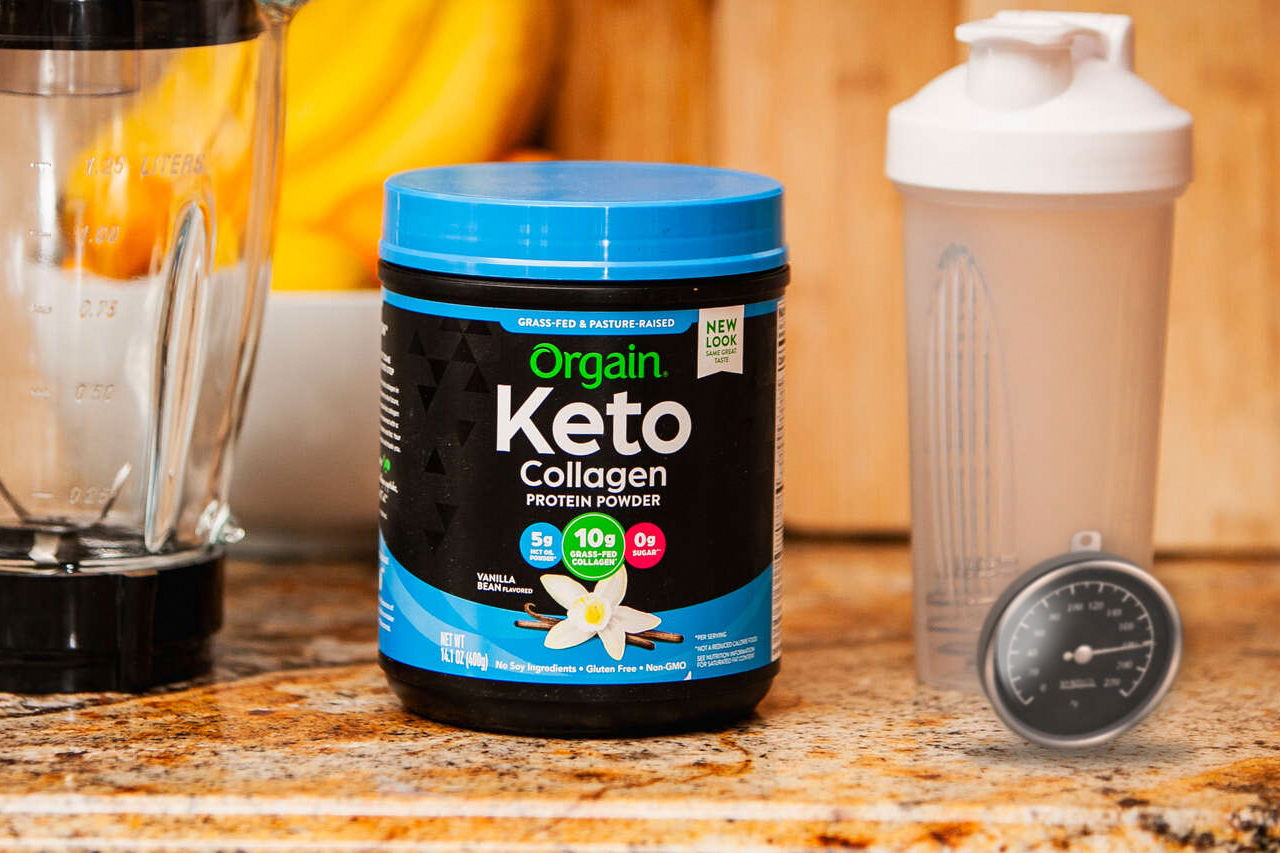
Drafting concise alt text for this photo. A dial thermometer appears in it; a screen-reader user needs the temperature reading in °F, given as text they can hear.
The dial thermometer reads 180 °F
